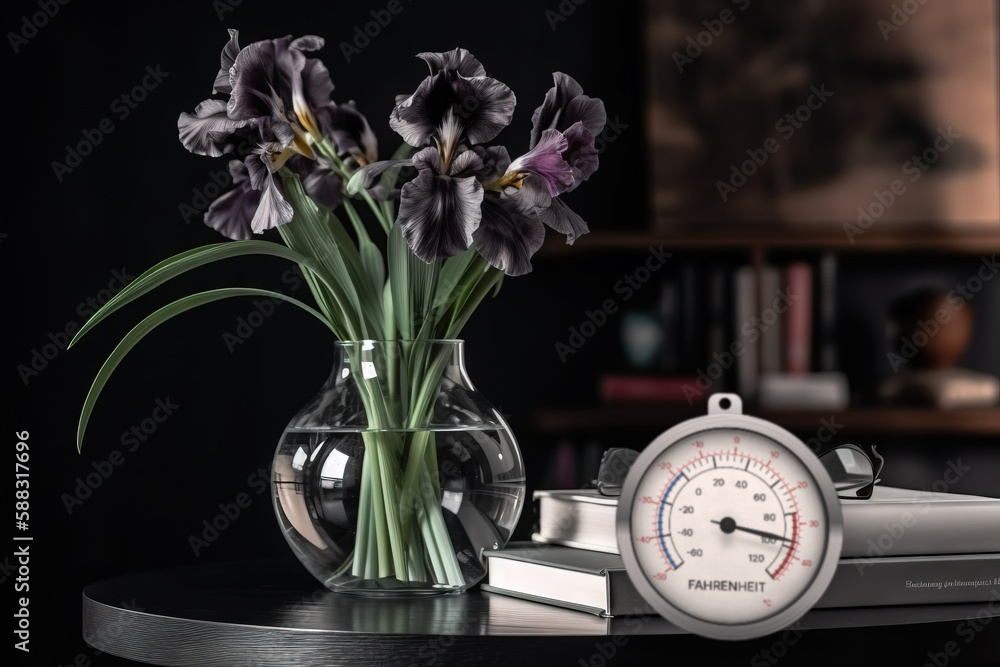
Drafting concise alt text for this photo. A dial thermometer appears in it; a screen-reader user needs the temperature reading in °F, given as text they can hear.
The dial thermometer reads 96 °F
